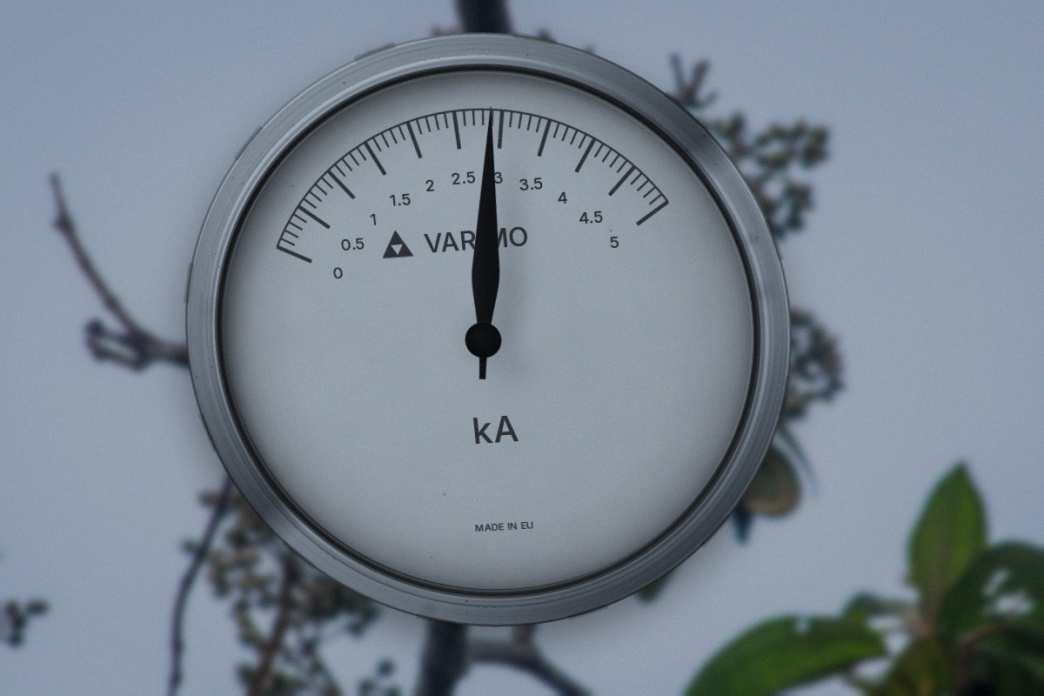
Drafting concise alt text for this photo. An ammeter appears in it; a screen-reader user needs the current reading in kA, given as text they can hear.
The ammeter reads 2.9 kA
